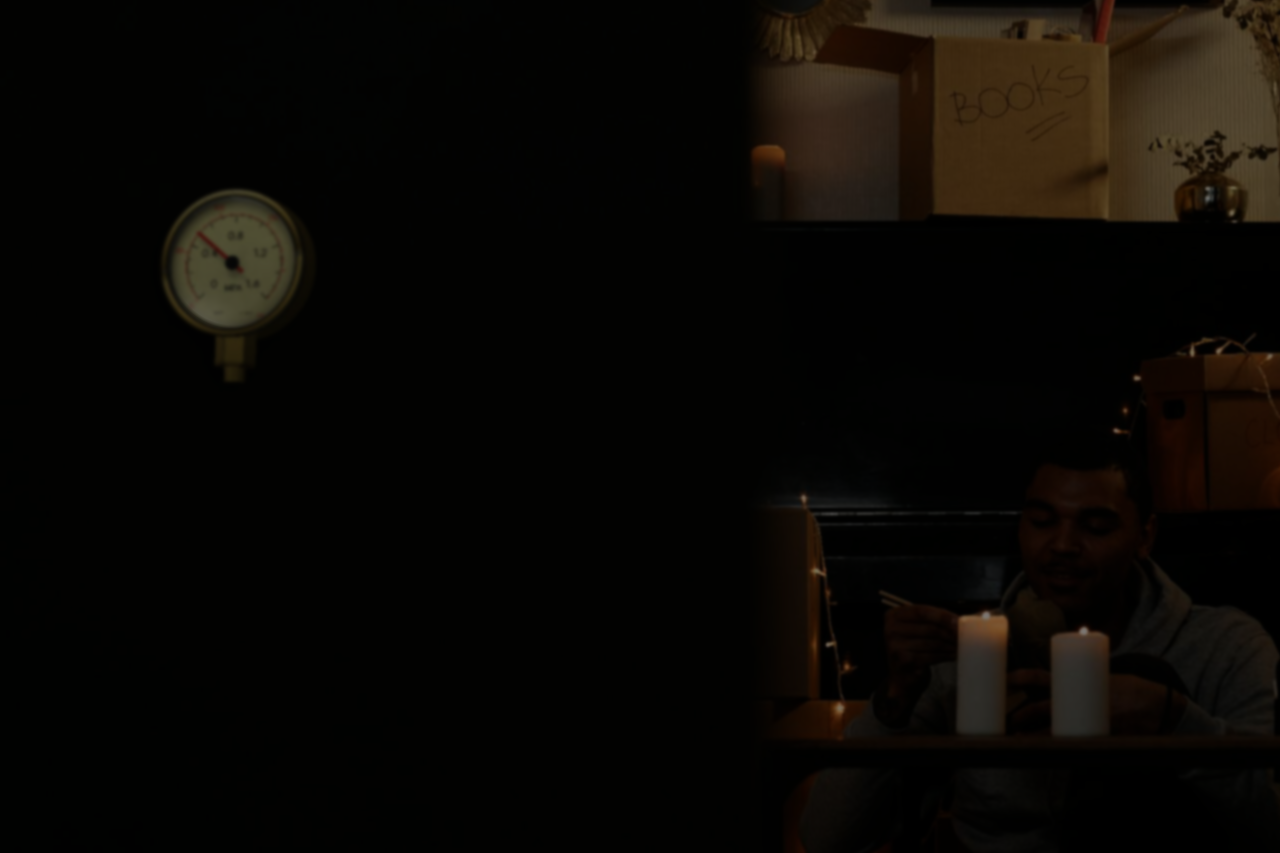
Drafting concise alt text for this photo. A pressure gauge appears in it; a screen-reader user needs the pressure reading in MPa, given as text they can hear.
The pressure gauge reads 0.5 MPa
